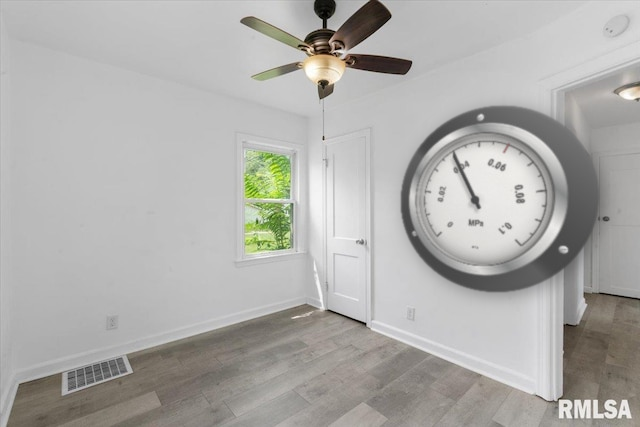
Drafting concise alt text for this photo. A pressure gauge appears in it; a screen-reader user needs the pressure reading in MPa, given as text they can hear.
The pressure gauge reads 0.04 MPa
